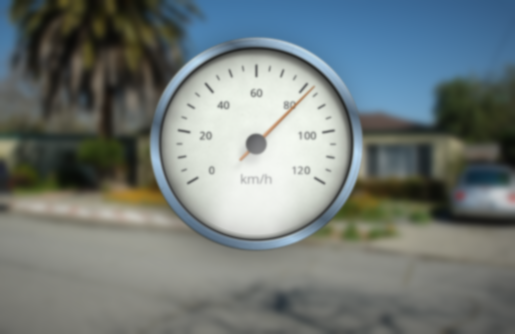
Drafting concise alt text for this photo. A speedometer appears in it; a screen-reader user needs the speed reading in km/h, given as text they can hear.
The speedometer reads 82.5 km/h
